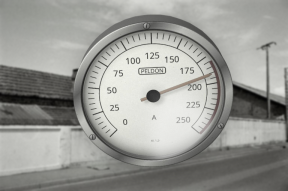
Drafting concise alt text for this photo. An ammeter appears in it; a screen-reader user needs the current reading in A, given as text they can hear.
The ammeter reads 190 A
